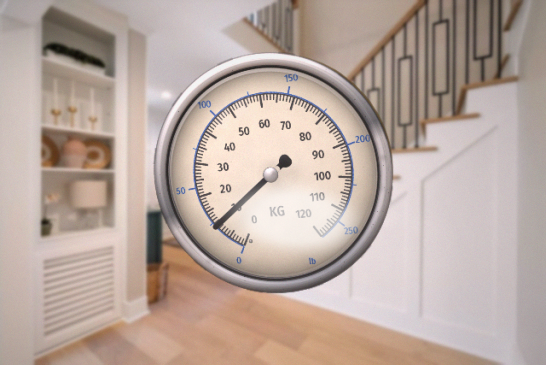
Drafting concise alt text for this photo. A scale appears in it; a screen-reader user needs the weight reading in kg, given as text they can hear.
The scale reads 10 kg
